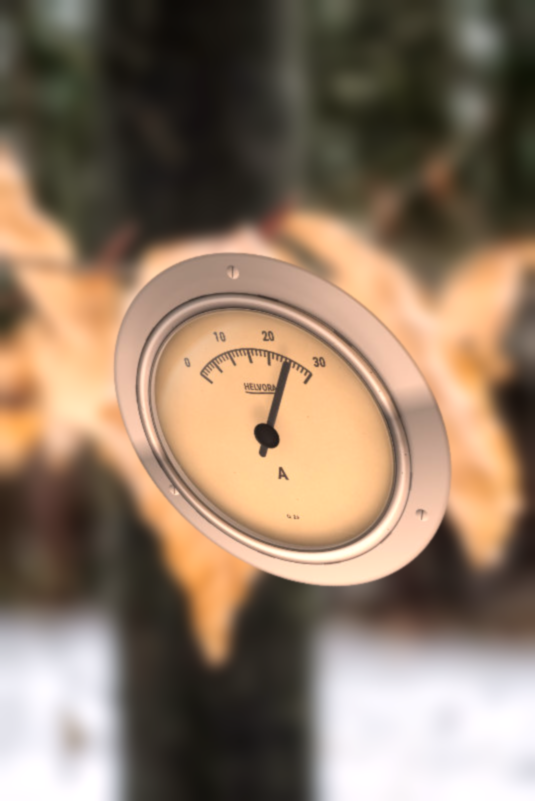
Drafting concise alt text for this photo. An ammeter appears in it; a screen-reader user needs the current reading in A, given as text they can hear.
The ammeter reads 25 A
